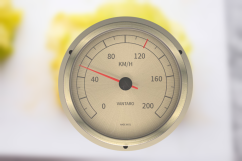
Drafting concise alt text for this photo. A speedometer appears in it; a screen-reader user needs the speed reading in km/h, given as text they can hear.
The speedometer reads 50 km/h
